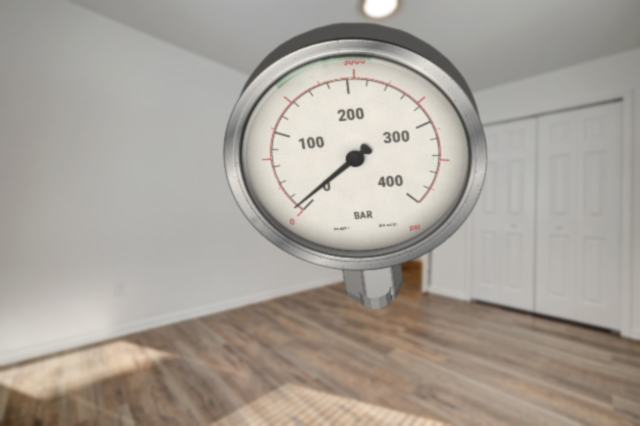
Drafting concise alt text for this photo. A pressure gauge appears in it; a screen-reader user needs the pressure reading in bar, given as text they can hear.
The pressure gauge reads 10 bar
